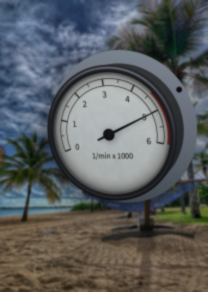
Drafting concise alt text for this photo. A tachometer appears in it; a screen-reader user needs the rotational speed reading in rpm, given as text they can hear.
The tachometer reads 5000 rpm
